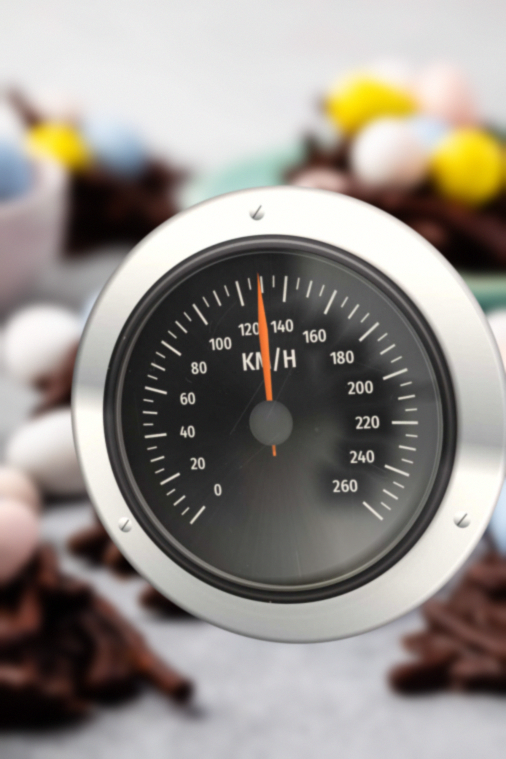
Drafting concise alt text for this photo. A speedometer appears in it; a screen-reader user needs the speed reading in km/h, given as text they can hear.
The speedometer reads 130 km/h
